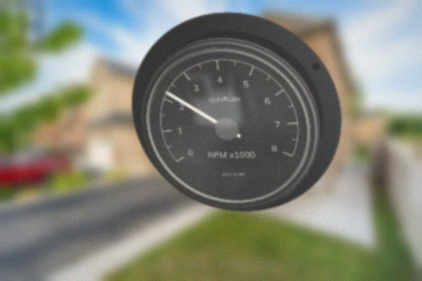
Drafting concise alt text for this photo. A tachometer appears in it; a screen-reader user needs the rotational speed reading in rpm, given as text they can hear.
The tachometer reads 2250 rpm
